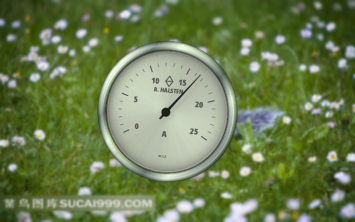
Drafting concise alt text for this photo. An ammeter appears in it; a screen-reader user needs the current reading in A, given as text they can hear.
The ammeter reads 16.5 A
